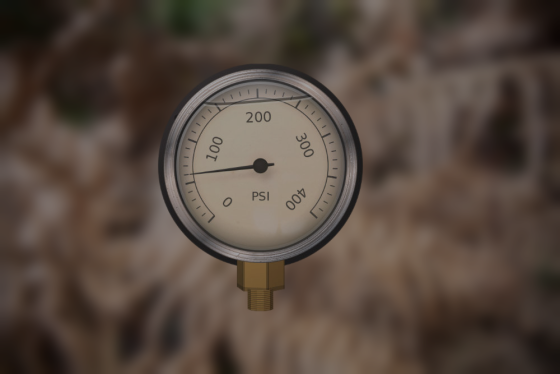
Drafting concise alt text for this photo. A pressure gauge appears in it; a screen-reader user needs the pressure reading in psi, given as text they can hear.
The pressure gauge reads 60 psi
